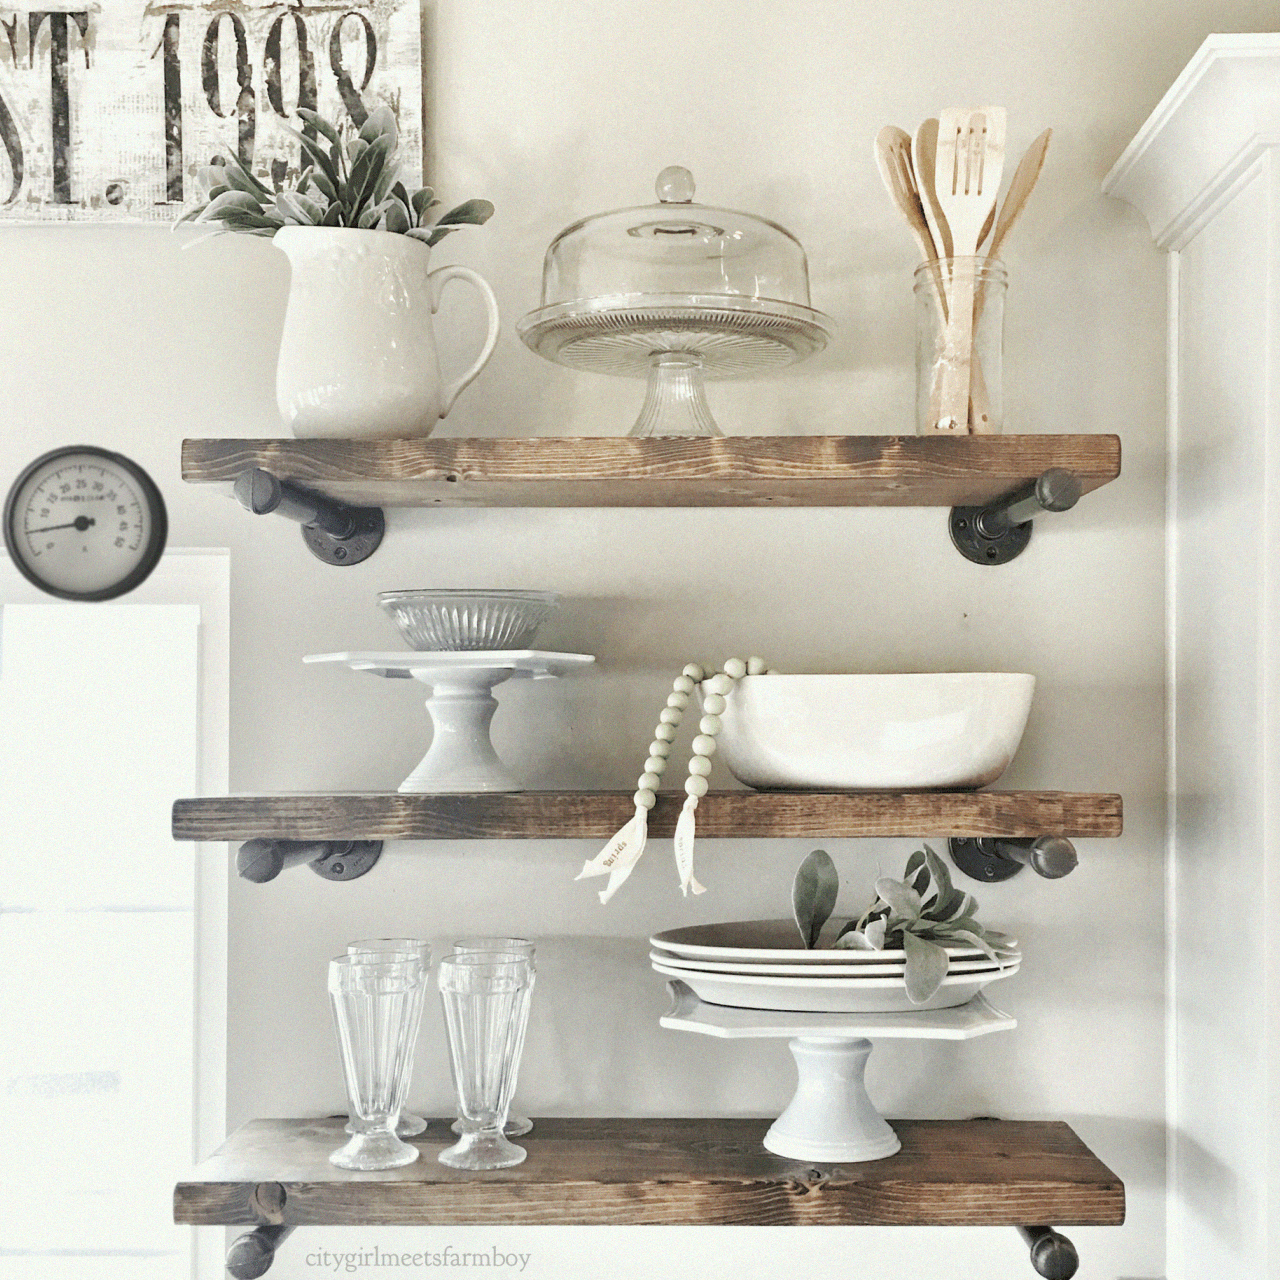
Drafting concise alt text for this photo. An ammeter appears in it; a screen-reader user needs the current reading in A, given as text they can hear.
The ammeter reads 5 A
